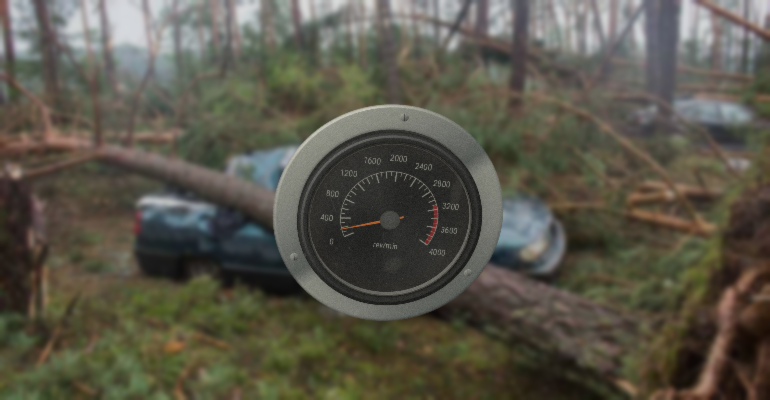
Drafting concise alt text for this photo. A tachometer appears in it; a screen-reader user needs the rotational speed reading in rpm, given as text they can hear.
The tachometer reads 200 rpm
